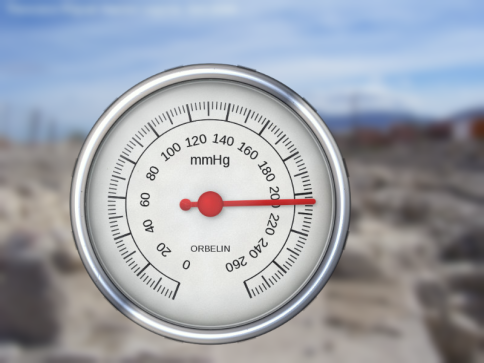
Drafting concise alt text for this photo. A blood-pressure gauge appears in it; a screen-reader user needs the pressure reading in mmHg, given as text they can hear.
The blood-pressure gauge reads 204 mmHg
